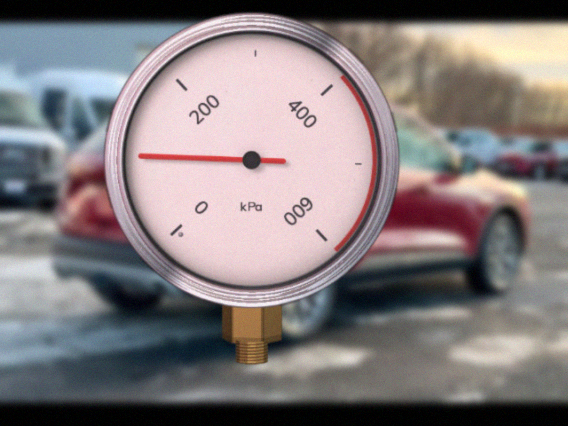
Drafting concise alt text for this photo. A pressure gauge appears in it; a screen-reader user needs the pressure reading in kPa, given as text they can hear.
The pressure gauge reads 100 kPa
